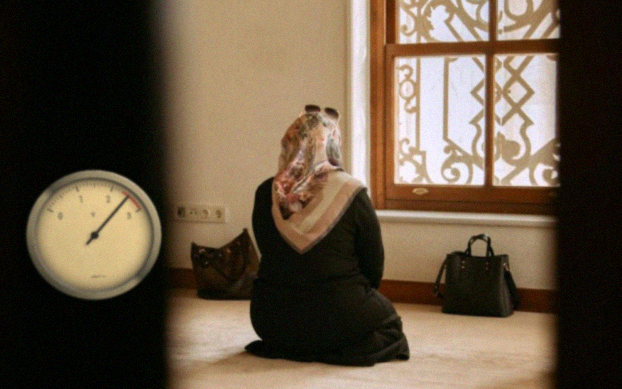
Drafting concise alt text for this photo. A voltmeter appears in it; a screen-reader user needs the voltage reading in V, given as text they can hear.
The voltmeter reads 2.5 V
